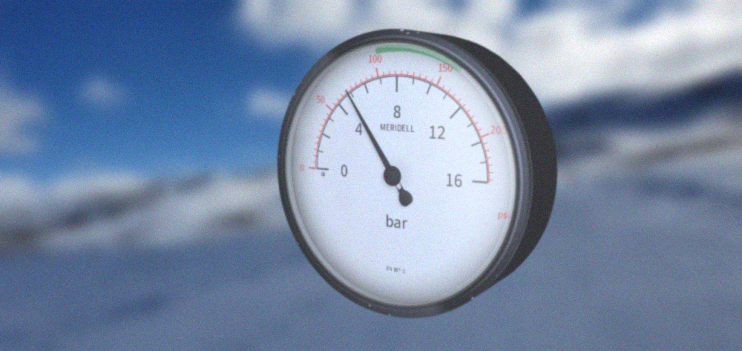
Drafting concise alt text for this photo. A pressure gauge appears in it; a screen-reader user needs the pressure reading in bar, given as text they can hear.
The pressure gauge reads 5 bar
